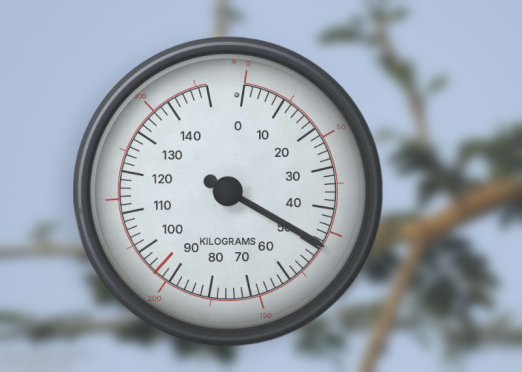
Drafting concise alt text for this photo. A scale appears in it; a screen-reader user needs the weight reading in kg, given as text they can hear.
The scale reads 49 kg
